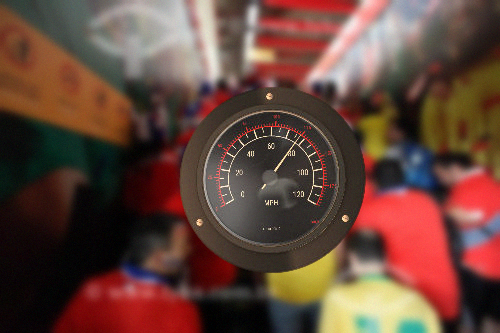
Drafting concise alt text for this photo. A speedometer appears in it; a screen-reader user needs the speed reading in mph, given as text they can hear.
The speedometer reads 77.5 mph
